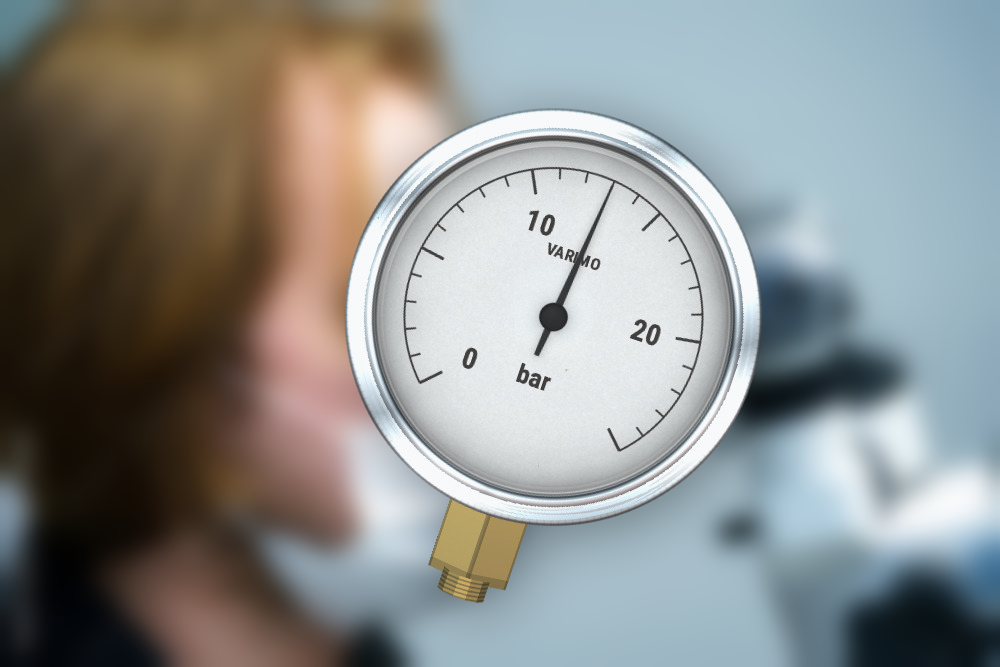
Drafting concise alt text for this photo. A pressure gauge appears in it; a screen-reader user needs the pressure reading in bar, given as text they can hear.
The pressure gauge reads 13 bar
